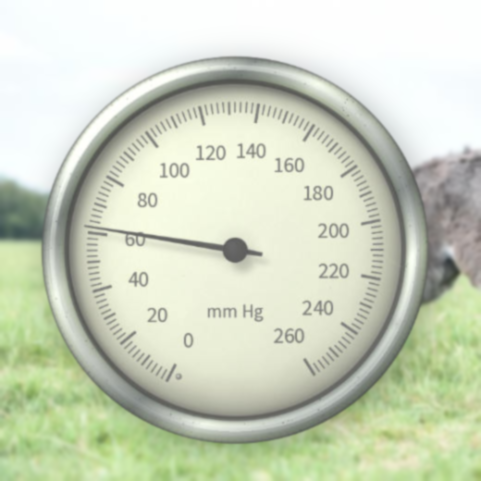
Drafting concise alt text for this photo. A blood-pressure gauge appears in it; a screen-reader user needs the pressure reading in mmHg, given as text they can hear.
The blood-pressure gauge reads 62 mmHg
